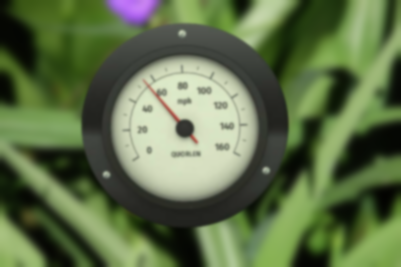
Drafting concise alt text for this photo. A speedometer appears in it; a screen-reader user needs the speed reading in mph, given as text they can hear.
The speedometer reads 55 mph
